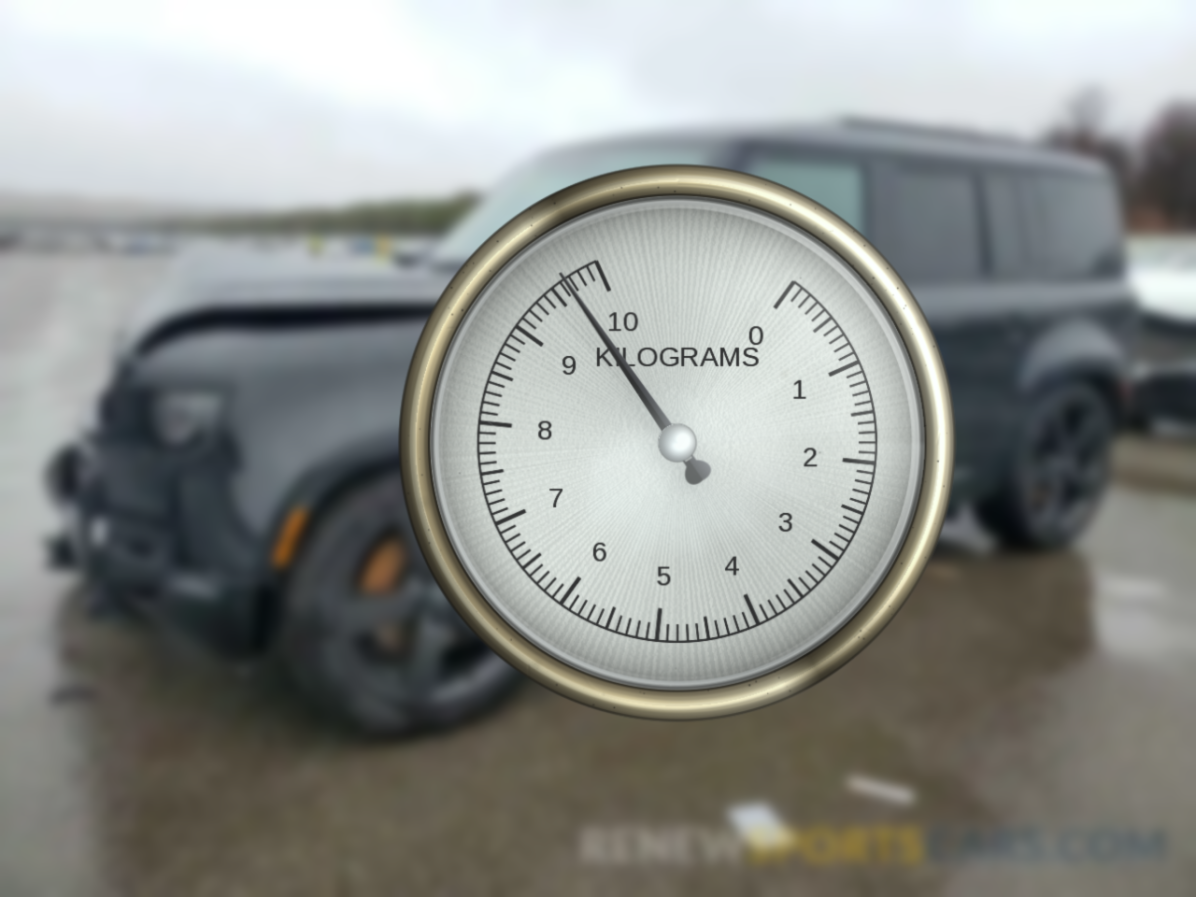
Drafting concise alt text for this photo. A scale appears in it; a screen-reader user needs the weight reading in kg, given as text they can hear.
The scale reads 9.65 kg
